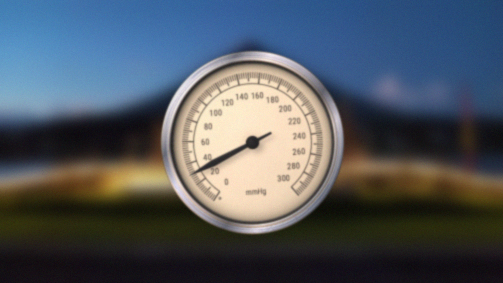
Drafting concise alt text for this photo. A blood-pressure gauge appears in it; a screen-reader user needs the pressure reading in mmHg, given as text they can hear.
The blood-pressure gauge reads 30 mmHg
